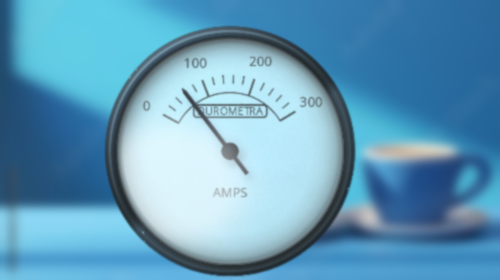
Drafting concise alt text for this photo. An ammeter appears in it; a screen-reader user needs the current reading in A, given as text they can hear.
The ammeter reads 60 A
